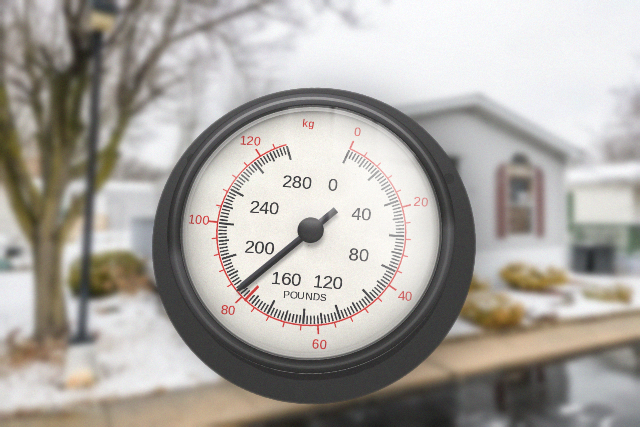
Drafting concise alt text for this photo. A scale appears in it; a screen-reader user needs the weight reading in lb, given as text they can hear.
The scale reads 180 lb
